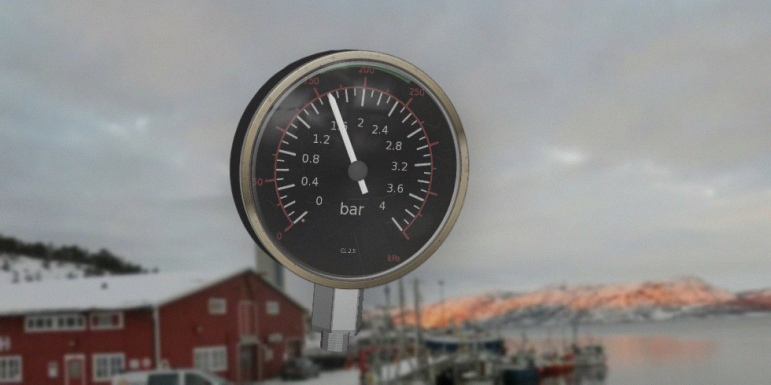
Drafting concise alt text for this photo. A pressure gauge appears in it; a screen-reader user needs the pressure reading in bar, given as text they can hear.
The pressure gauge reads 1.6 bar
